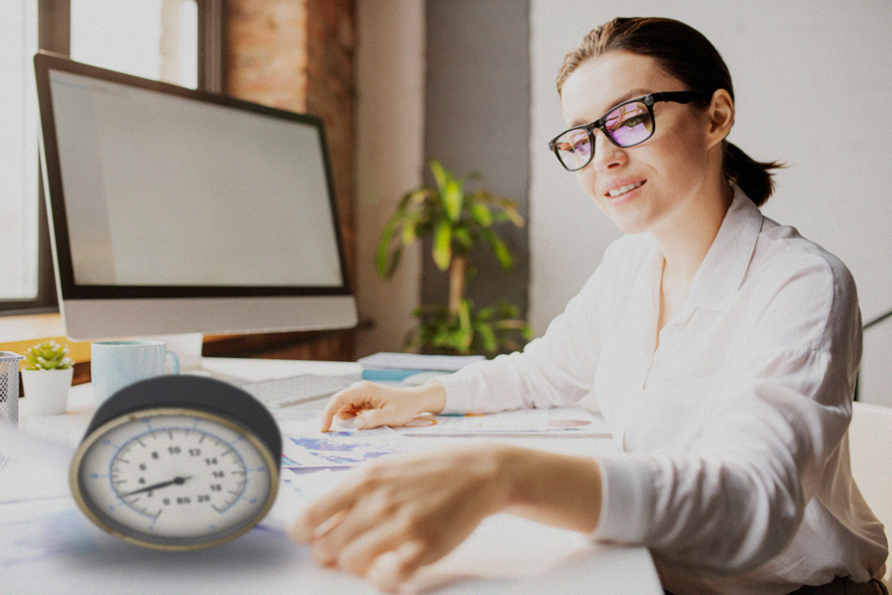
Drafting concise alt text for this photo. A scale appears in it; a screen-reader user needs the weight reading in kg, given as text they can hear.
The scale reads 3 kg
